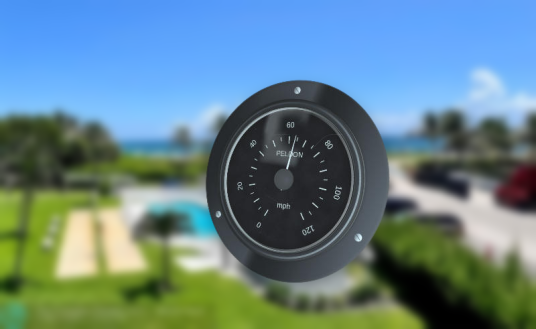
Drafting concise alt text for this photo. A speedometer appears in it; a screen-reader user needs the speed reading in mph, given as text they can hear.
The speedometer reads 65 mph
